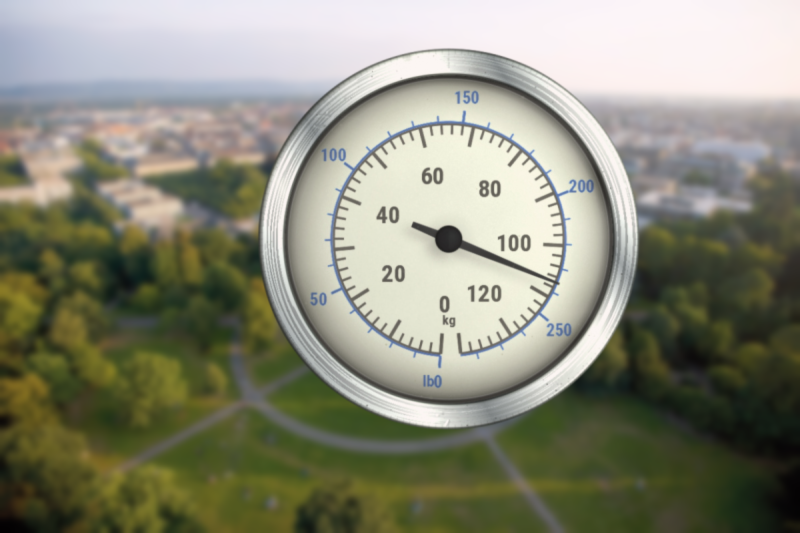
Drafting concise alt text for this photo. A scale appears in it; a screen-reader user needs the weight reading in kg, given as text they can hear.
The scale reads 107 kg
